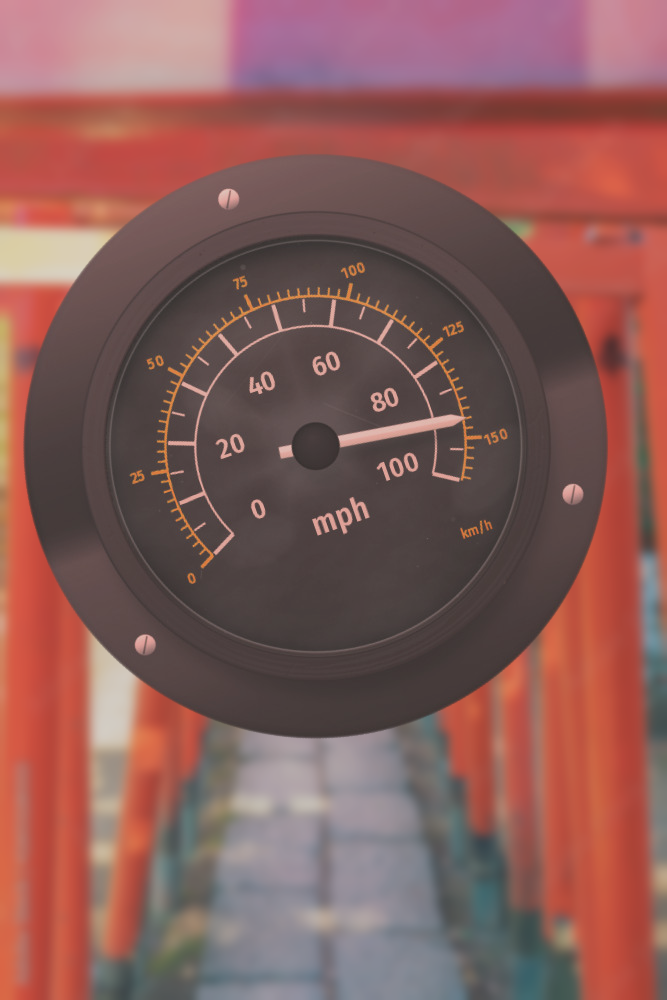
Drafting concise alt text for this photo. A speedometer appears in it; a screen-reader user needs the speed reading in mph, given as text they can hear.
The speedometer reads 90 mph
